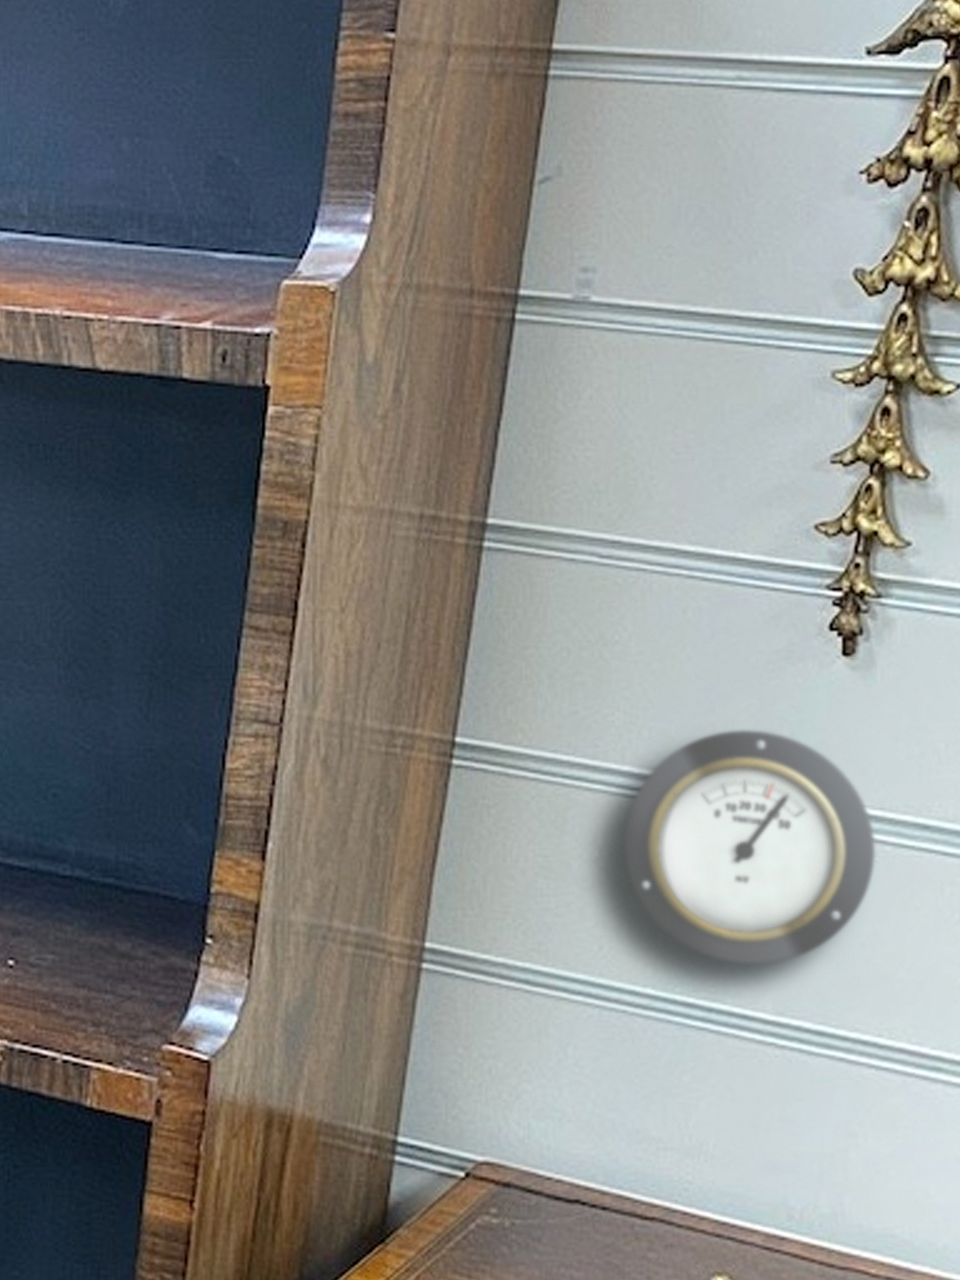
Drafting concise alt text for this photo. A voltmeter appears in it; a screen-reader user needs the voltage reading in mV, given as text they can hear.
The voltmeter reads 40 mV
